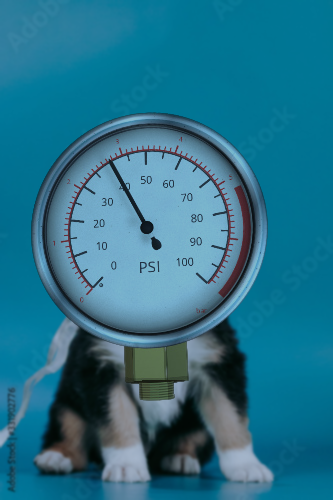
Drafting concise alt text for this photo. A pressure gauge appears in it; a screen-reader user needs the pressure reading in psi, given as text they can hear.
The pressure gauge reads 40 psi
